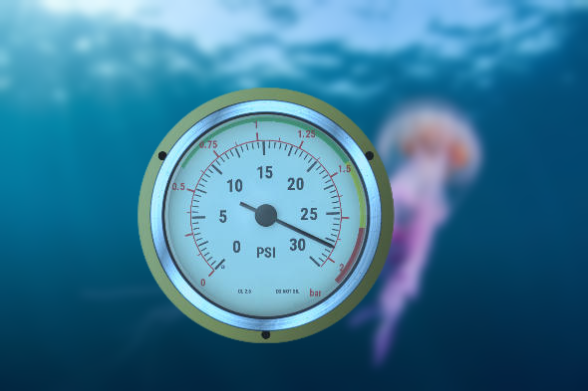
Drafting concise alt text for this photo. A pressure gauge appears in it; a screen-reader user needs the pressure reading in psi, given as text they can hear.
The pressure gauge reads 28 psi
